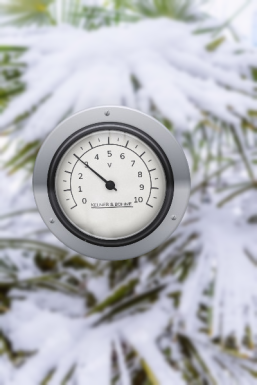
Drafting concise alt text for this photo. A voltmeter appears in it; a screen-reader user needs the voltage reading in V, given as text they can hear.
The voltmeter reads 3 V
